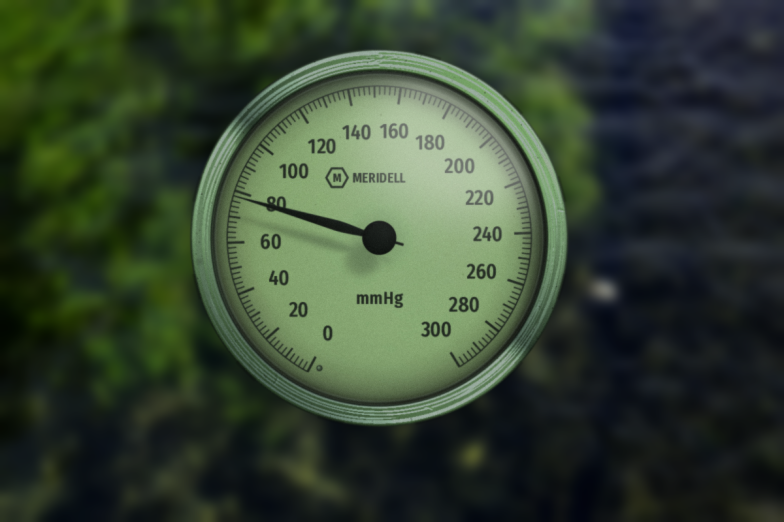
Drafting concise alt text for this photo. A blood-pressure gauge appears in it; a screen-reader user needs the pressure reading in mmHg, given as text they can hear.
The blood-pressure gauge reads 78 mmHg
